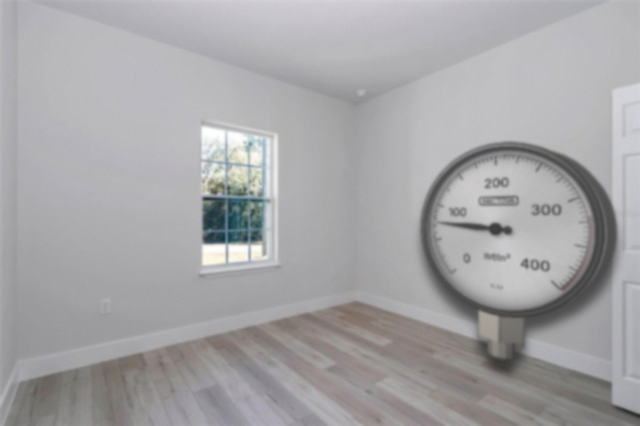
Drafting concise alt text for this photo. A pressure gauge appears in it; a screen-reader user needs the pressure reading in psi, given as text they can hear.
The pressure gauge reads 75 psi
